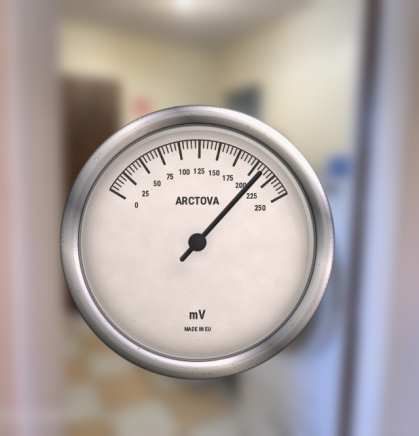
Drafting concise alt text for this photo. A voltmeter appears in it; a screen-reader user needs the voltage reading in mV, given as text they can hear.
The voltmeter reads 210 mV
